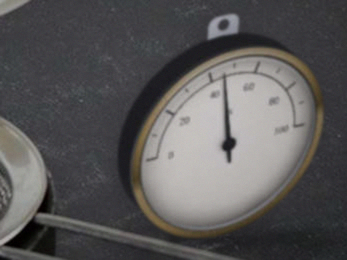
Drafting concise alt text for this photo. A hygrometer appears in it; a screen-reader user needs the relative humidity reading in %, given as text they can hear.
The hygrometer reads 45 %
